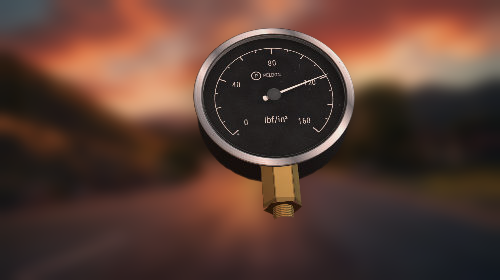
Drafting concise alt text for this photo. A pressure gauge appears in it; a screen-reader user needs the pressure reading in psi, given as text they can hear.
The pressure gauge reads 120 psi
